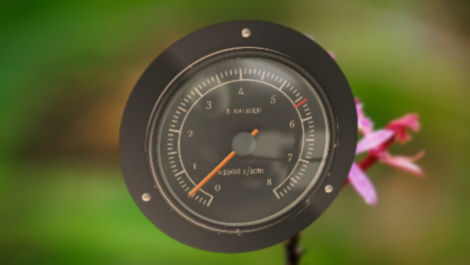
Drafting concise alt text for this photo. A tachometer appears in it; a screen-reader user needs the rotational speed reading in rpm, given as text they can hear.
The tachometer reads 500 rpm
